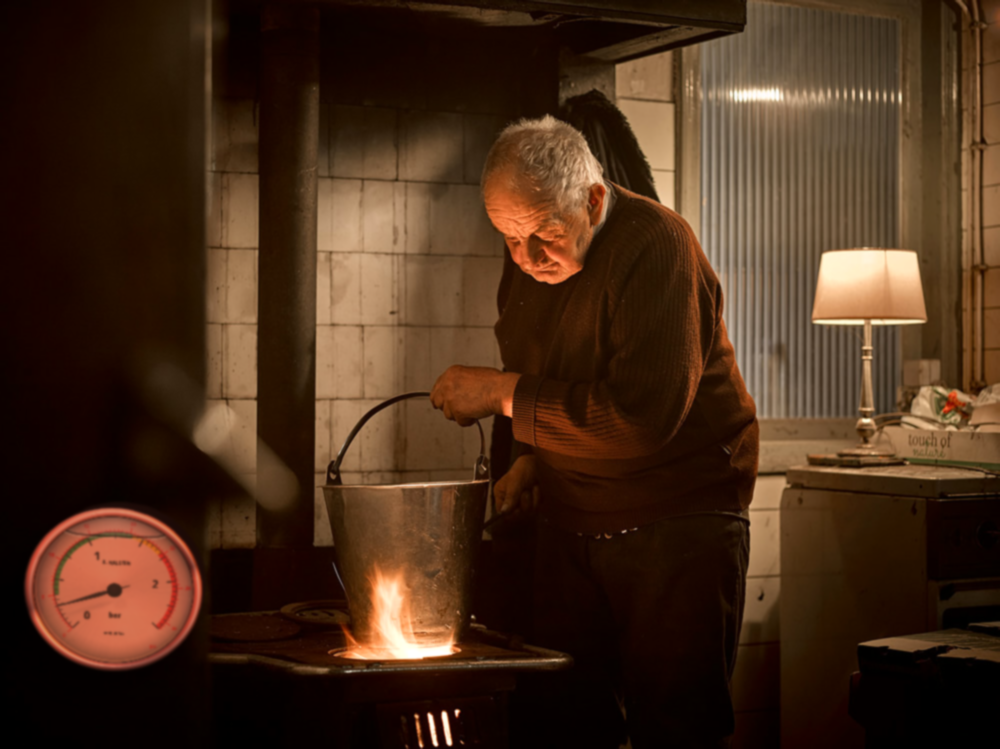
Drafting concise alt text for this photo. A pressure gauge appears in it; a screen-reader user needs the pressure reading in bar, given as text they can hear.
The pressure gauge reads 0.25 bar
